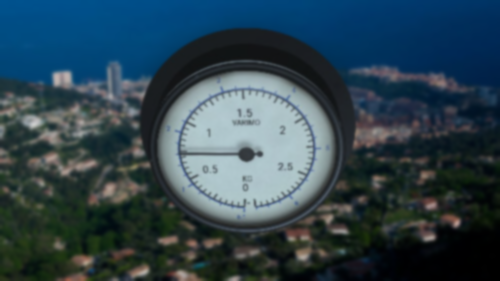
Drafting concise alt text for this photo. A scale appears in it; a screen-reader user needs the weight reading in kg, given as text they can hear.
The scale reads 0.75 kg
